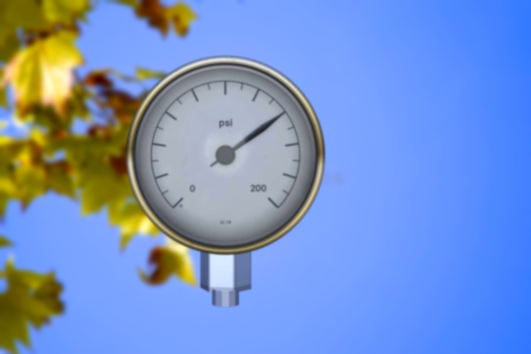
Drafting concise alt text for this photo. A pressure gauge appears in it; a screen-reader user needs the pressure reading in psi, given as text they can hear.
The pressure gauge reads 140 psi
